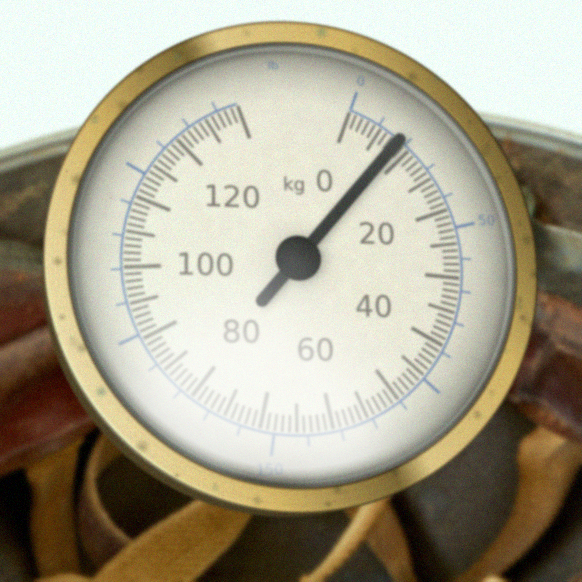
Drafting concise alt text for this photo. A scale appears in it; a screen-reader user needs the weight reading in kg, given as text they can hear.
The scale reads 8 kg
